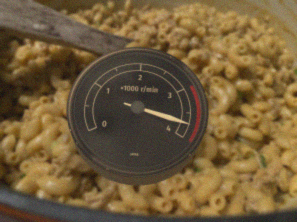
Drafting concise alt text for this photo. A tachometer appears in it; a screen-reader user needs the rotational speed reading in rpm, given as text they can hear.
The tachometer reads 3750 rpm
